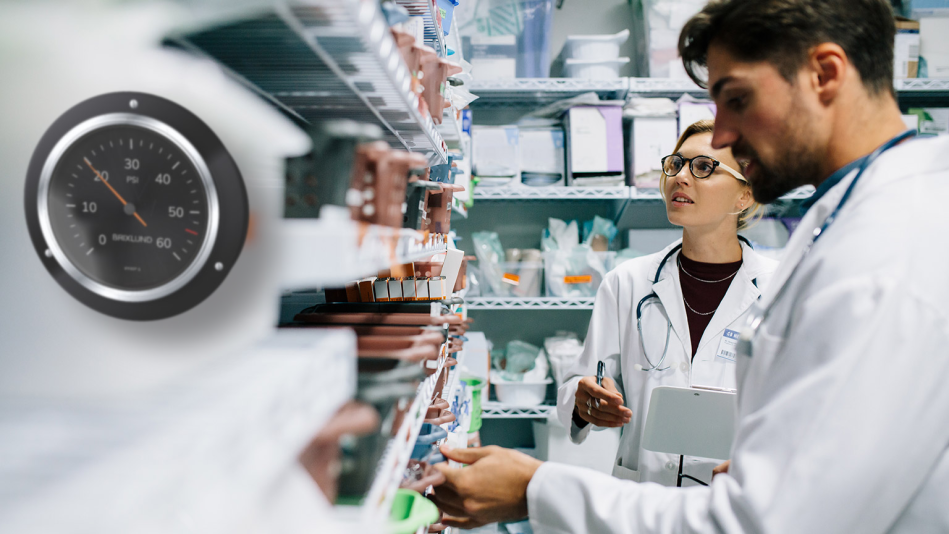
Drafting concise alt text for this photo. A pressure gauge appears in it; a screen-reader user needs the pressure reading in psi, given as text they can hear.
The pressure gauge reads 20 psi
